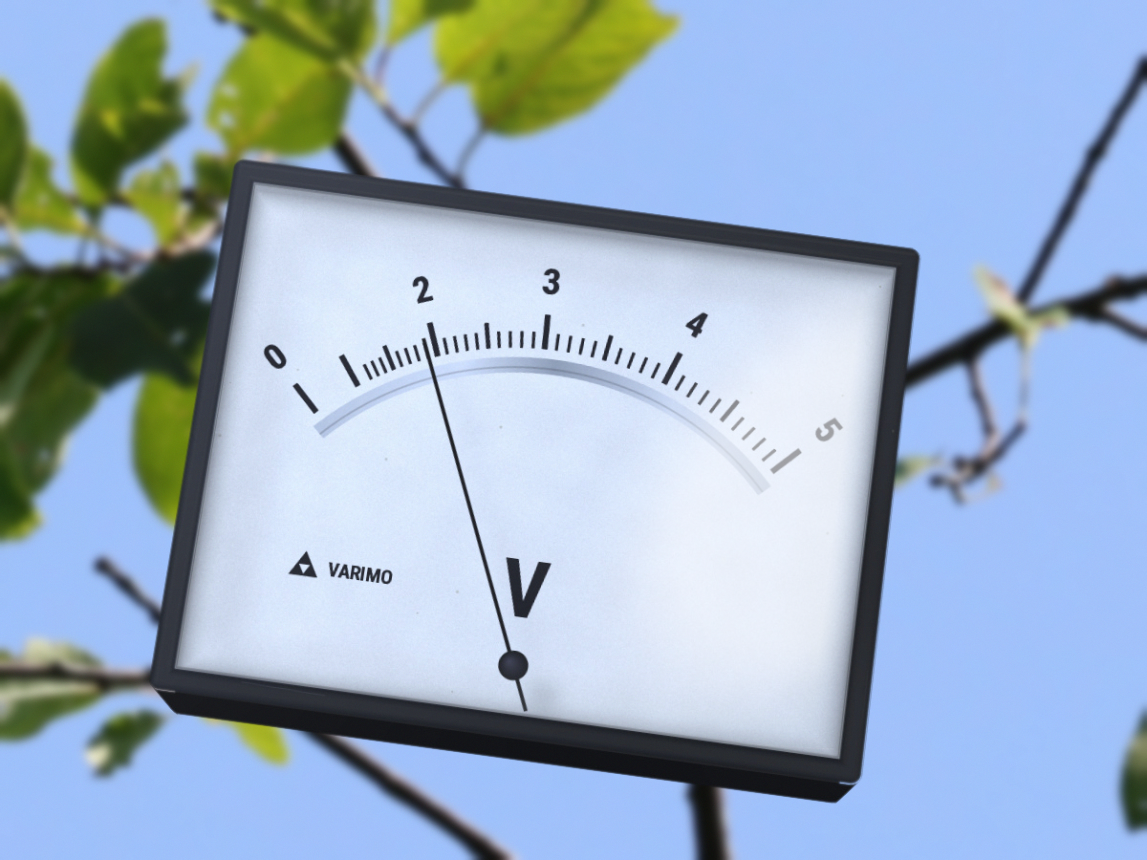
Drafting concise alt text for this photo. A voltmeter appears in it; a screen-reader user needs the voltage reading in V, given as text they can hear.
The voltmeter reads 1.9 V
